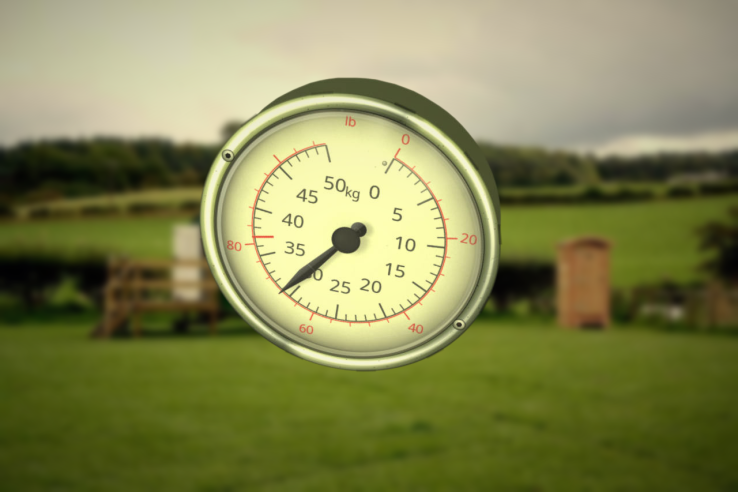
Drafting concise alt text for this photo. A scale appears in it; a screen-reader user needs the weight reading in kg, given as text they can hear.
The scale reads 31 kg
